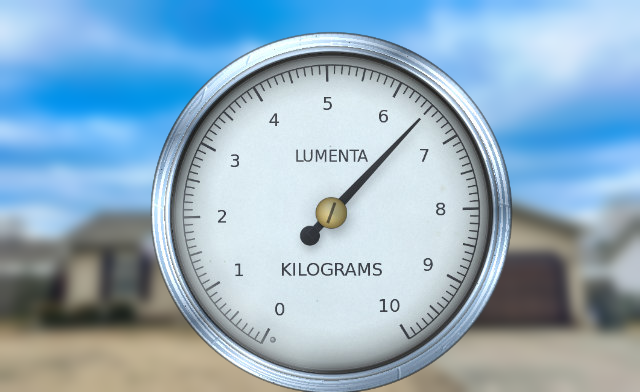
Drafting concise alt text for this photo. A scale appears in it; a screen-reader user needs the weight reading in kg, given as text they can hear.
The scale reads 6.5 kg
